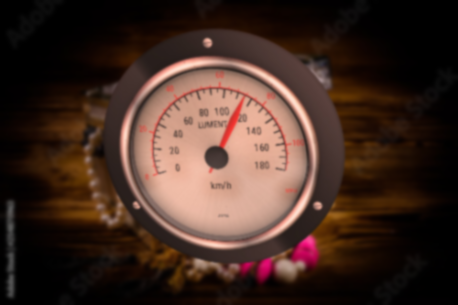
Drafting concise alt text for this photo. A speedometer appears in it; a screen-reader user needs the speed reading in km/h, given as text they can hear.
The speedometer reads 115 km/h
